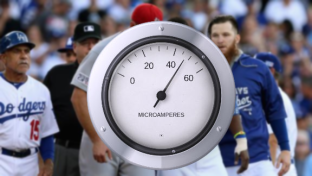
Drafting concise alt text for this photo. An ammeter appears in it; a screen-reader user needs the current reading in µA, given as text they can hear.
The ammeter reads 47.5 µA
